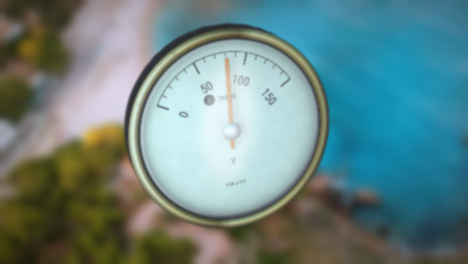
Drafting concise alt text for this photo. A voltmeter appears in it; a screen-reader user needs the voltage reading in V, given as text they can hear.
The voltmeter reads 80 V
